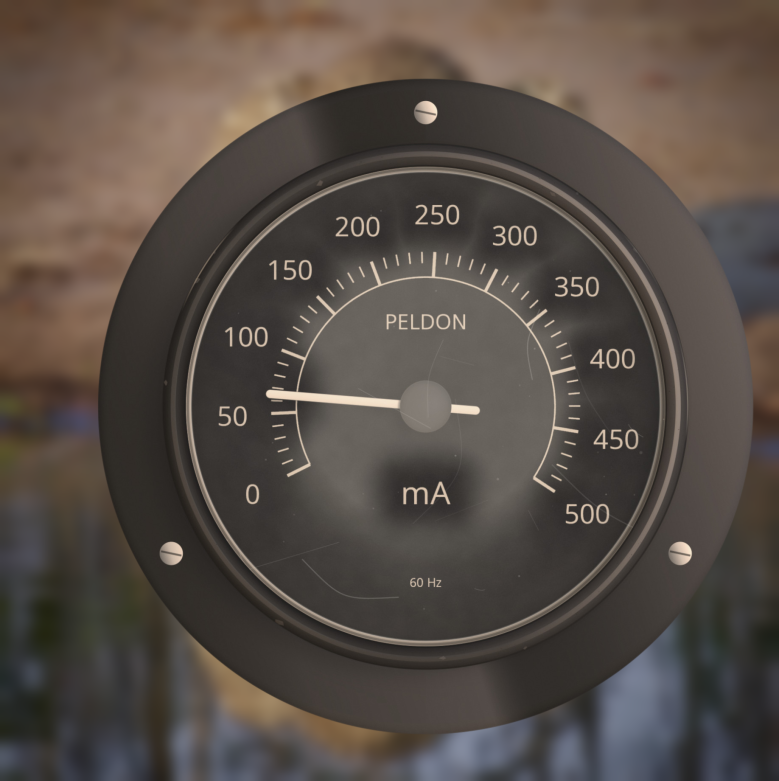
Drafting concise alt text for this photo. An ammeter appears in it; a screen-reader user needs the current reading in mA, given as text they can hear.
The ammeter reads 65 mA
